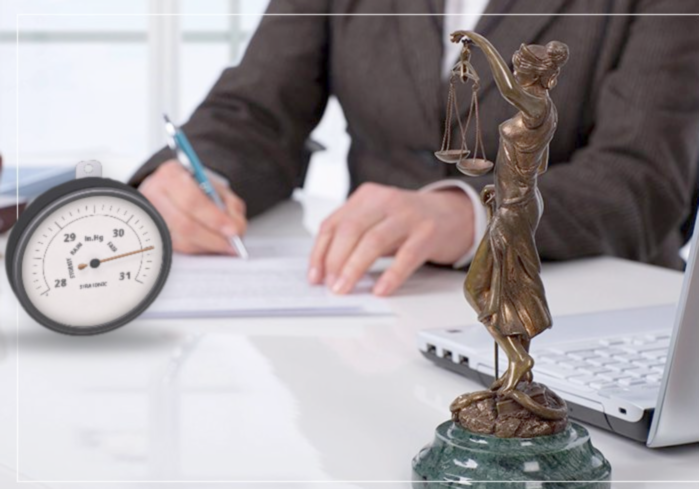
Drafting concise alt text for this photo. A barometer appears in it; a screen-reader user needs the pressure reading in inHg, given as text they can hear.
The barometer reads 30.5 inHg
